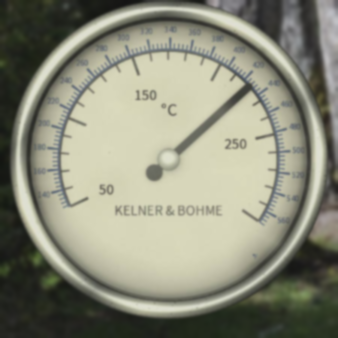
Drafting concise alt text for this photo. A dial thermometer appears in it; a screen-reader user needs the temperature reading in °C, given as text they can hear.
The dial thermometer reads 220 °C
